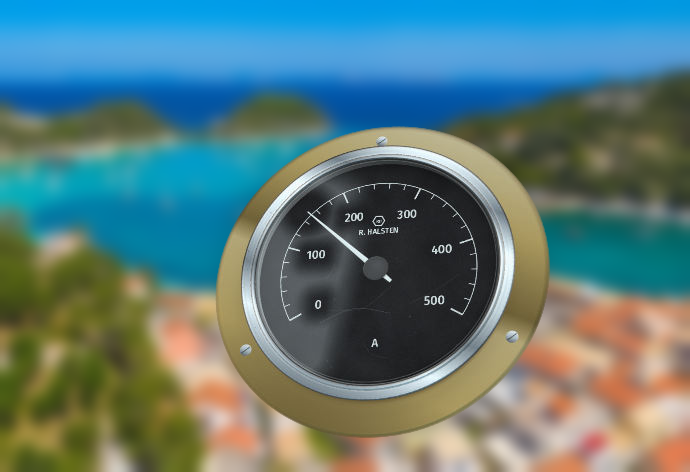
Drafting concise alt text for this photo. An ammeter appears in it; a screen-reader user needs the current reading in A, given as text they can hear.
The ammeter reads 150 A
